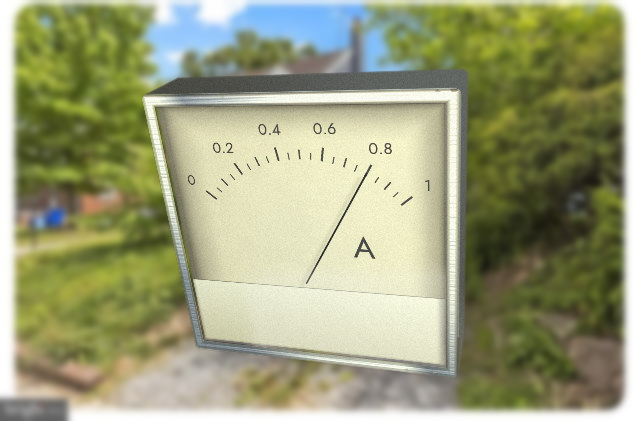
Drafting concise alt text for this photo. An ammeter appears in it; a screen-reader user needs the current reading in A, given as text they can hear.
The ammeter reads 0.8 A
